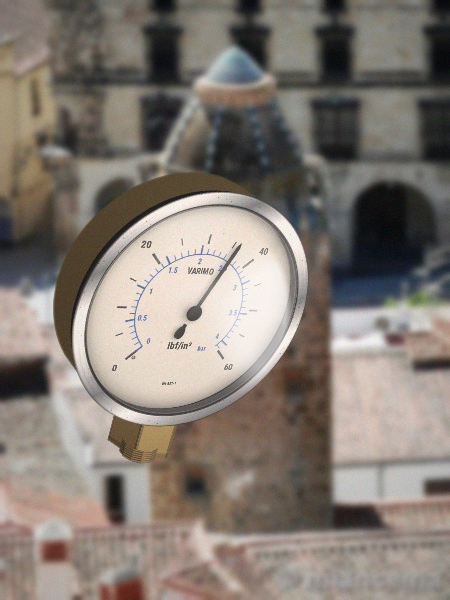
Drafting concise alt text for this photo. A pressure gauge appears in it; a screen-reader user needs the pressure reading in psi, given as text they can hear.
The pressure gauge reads 35 psi
